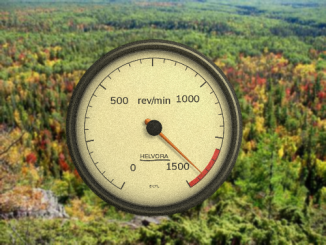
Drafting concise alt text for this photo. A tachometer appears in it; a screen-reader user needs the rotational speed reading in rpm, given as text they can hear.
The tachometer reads 1425 rpm
